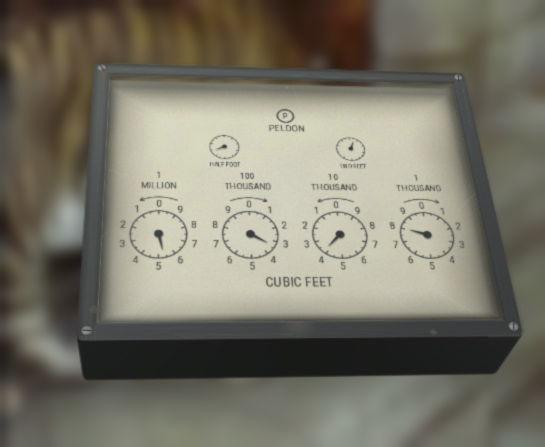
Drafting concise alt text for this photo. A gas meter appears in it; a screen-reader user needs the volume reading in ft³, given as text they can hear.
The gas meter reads 533800 ft³
